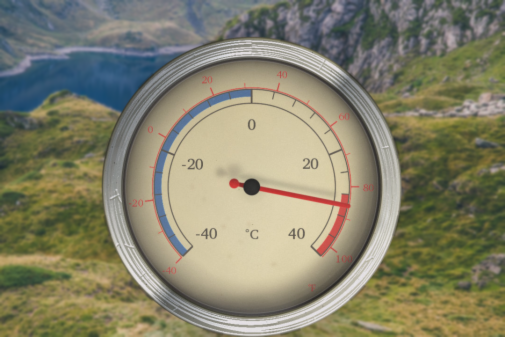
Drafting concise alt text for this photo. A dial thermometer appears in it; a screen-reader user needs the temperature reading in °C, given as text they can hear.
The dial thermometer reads 30 °C
